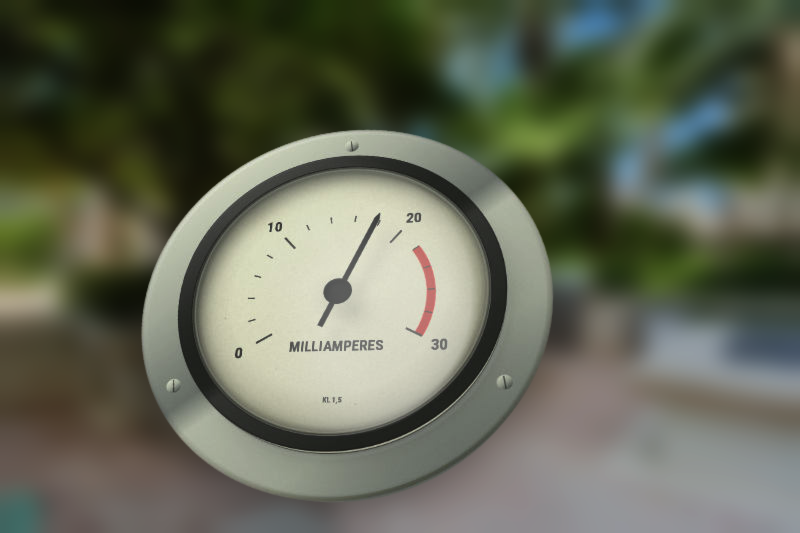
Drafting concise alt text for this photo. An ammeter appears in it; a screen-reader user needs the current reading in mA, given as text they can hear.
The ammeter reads 18 mA
